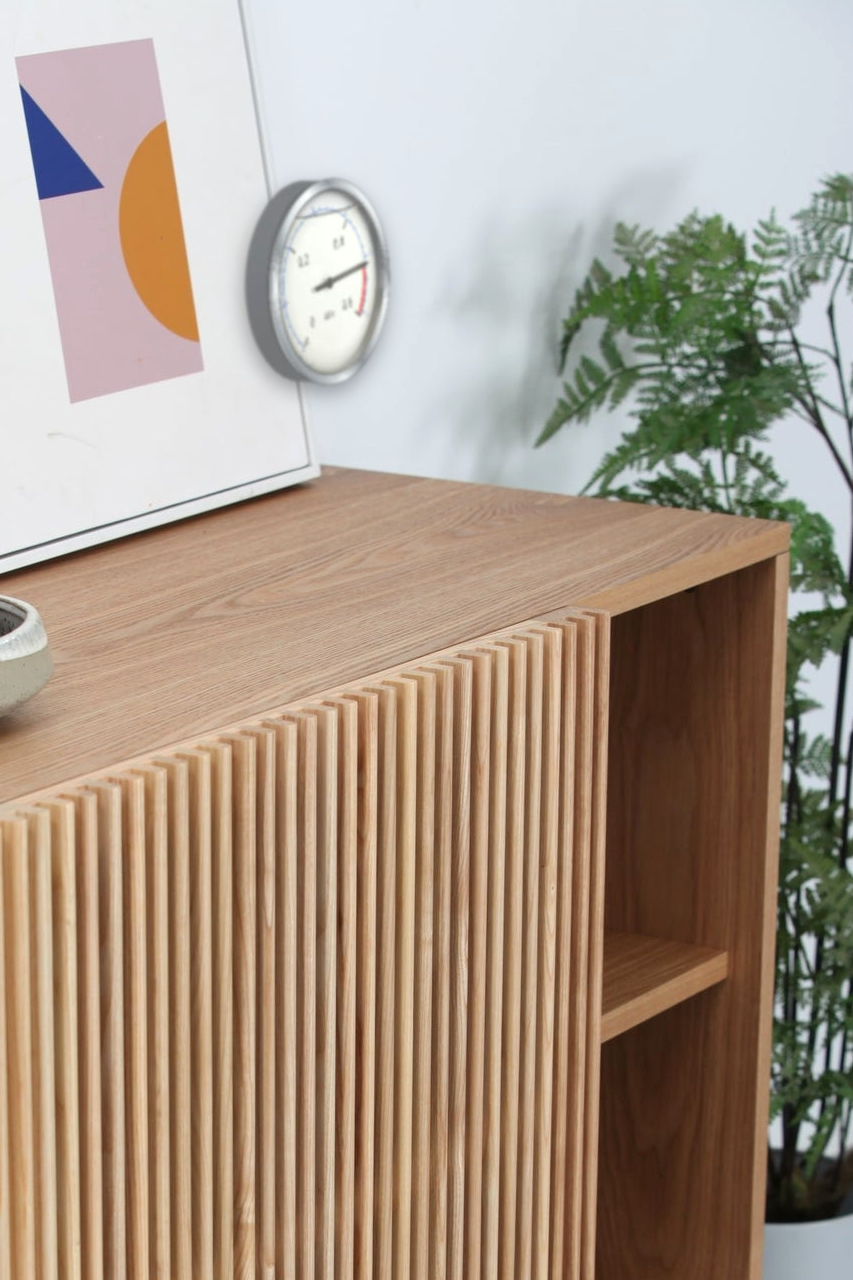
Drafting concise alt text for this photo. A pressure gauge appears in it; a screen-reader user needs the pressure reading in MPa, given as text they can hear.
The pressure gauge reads 0.5 MPa
